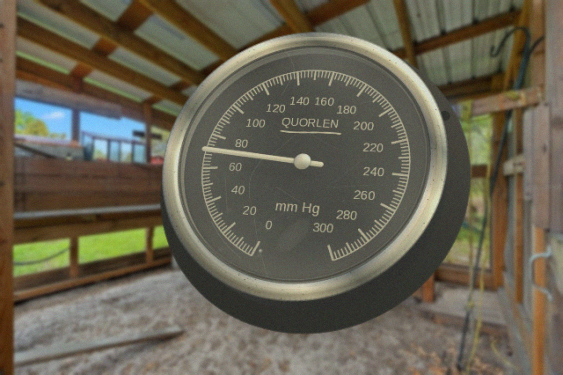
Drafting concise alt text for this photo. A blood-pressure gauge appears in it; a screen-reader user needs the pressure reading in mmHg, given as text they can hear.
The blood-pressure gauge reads 70 mmHg
